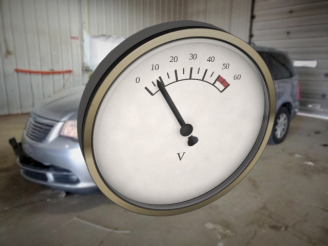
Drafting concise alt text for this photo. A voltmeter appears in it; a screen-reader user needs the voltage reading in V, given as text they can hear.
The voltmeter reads 7.5 V
